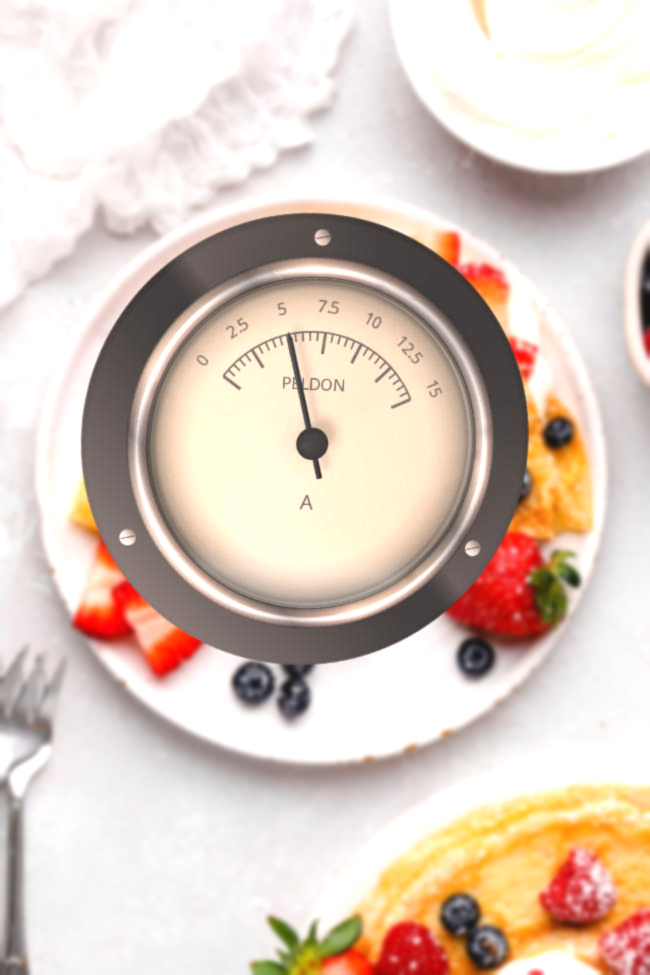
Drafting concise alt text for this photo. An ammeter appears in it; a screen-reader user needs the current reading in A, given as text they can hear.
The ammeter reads 5 A
